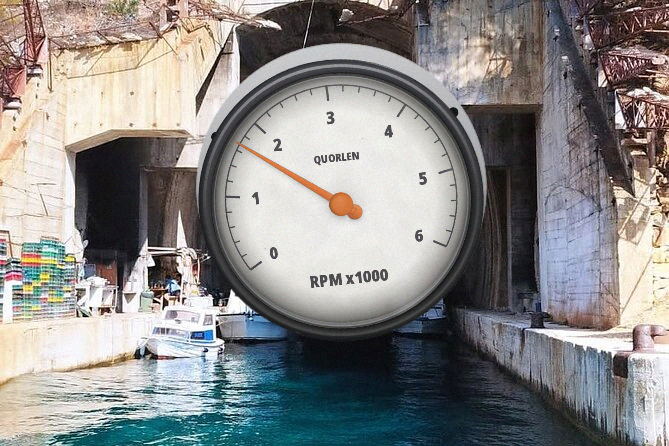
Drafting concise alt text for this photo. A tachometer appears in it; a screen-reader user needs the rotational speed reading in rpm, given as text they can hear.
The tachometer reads 1700 rpm
